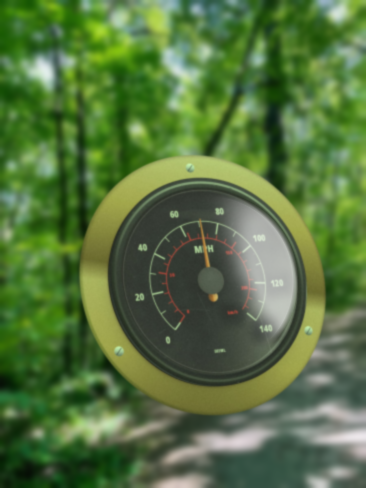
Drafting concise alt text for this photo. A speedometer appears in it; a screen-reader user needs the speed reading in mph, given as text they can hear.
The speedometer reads 70 mph
